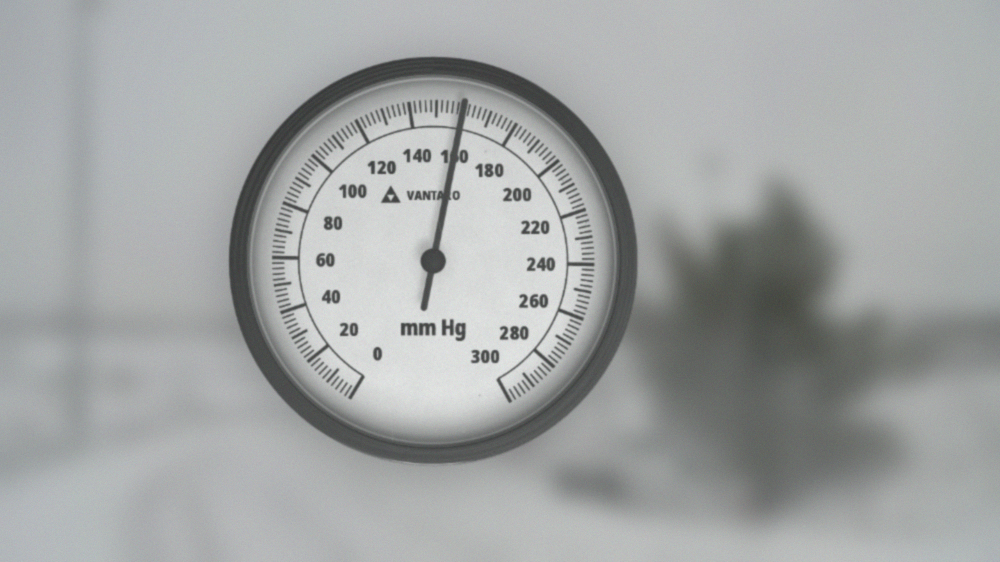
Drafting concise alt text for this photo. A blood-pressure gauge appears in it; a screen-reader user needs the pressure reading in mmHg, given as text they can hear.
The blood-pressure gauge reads 160 mmHg
